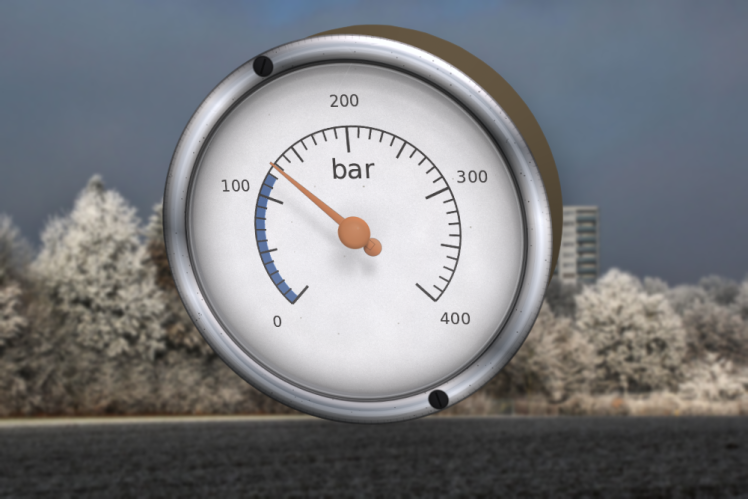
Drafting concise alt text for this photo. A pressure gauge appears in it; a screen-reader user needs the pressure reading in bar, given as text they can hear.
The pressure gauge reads 130 bar
